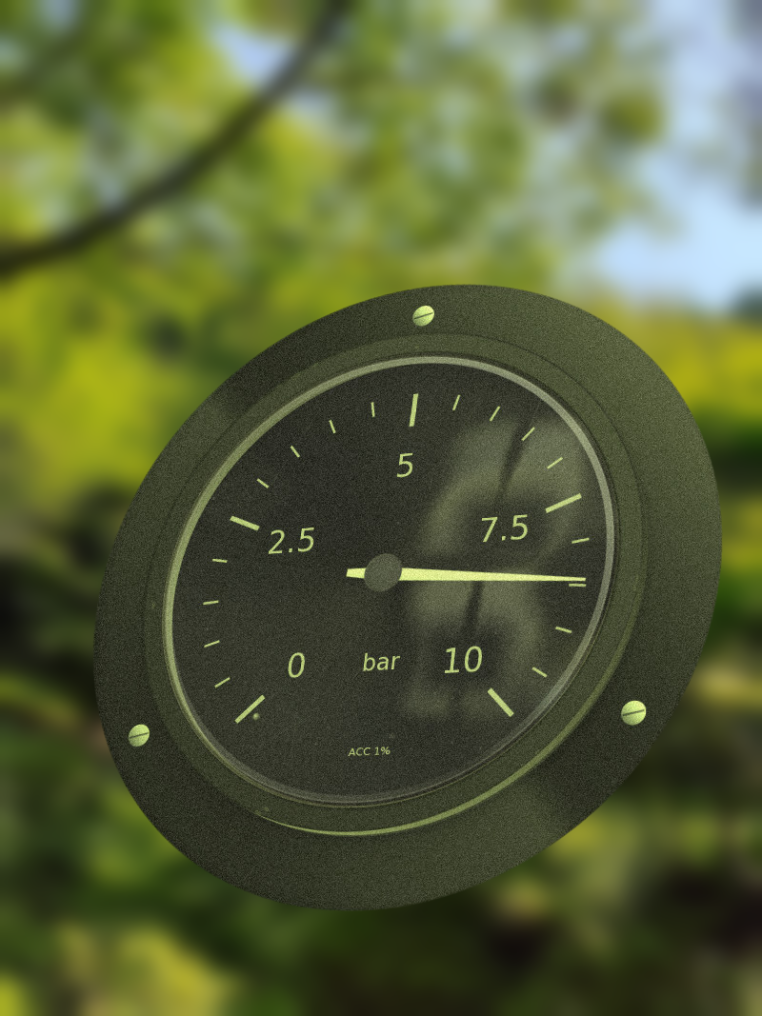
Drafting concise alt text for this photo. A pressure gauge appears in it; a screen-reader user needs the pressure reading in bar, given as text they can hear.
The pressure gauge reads 8.5 bar
